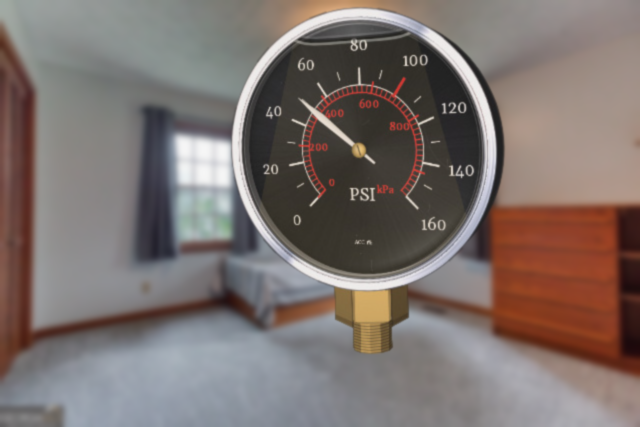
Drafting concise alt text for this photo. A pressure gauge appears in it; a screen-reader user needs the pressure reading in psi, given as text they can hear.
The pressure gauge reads 50 psi
